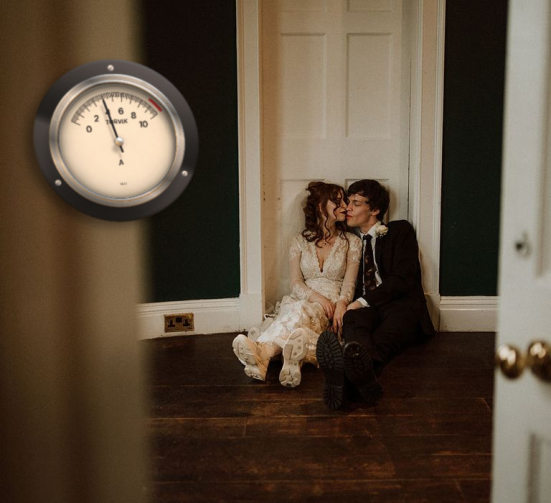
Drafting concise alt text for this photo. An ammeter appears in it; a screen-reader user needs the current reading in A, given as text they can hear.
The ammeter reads 4 A
